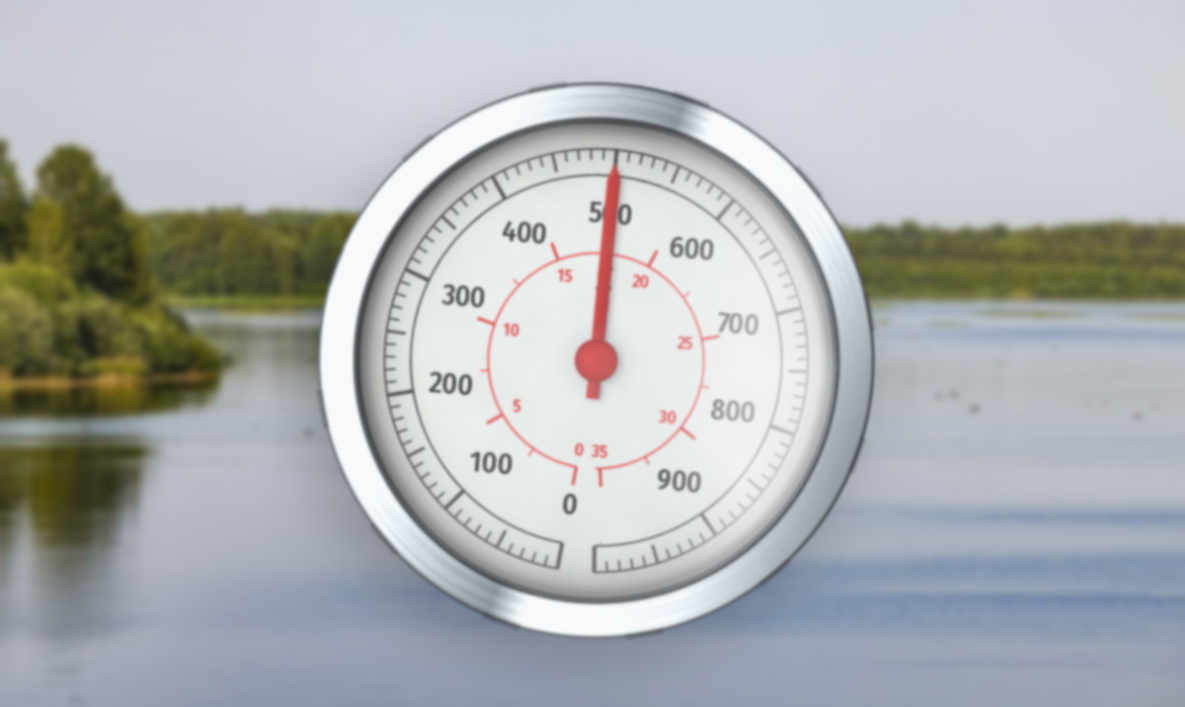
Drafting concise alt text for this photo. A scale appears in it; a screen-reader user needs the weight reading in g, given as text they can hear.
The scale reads 500 g
